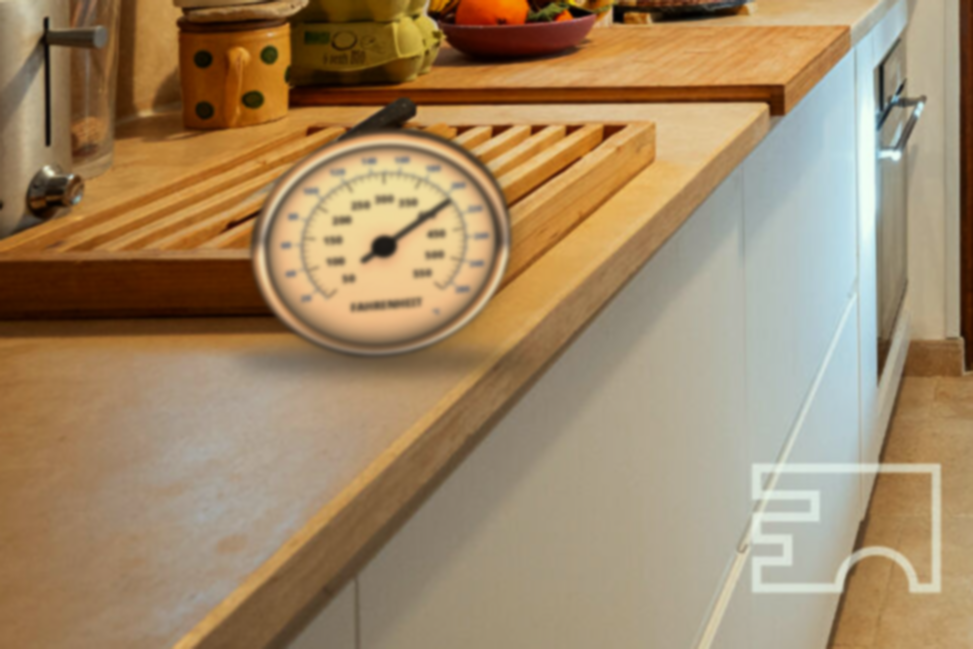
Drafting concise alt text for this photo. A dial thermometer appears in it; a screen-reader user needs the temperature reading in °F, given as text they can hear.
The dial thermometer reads 400 °F
